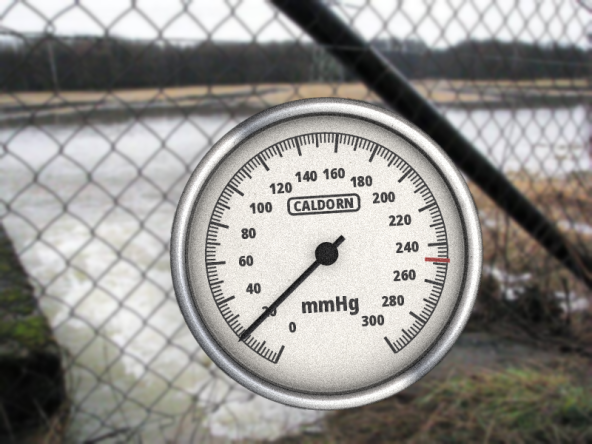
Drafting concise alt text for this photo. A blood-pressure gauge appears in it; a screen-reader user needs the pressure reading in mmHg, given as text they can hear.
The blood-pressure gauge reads 20 mmHg
